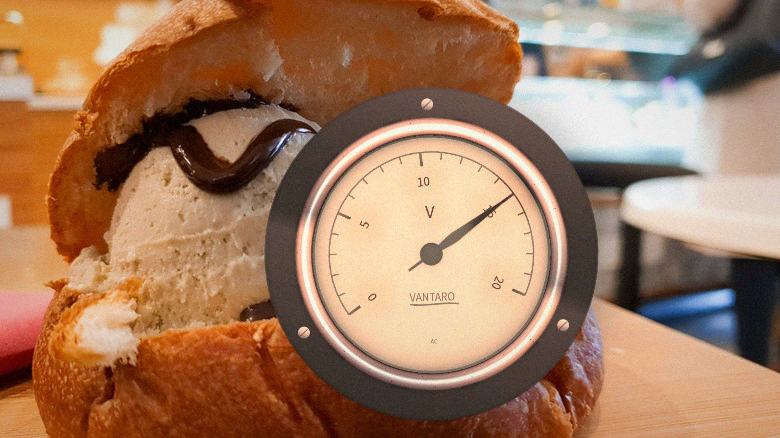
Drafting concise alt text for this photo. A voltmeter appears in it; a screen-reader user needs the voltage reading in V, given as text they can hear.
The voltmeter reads 15 V
